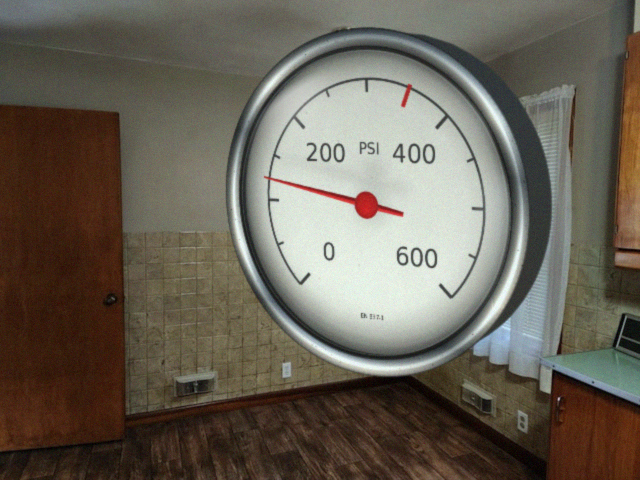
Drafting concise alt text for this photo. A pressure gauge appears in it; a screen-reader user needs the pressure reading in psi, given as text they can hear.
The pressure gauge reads 125 psi
